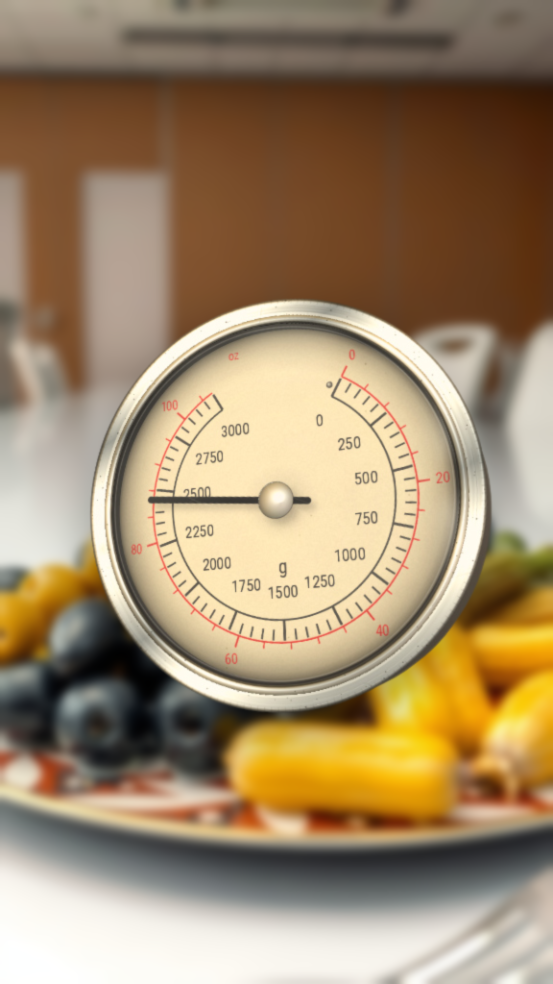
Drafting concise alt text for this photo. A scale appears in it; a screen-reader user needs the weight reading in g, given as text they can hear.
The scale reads 2450 g
